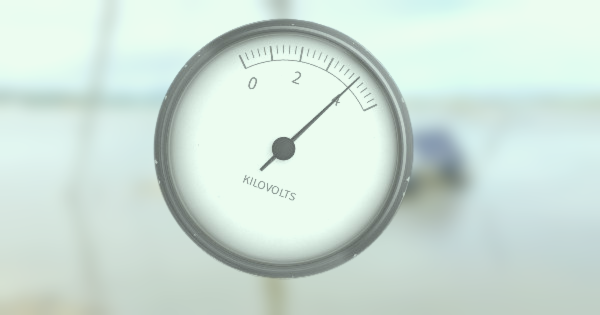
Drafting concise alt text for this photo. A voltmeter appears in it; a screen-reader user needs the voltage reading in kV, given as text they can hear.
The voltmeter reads 4 kV
